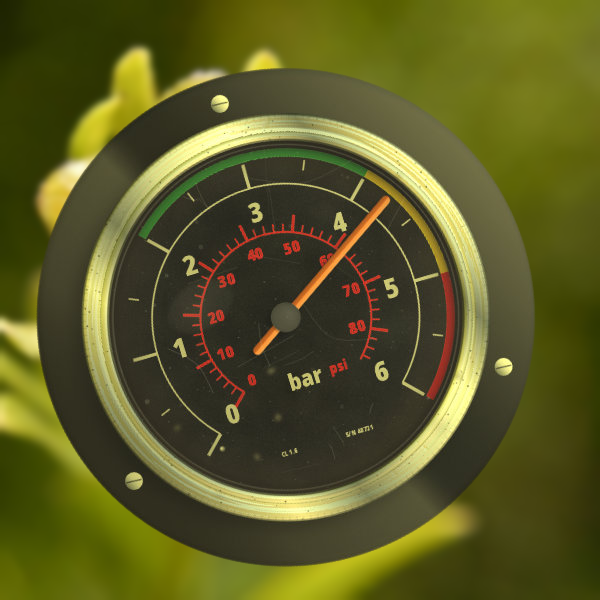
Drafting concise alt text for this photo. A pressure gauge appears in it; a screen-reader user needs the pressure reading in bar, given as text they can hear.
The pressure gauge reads 4.25 bar
